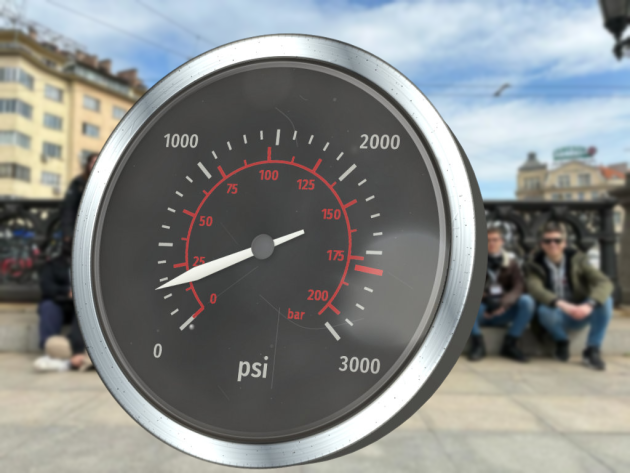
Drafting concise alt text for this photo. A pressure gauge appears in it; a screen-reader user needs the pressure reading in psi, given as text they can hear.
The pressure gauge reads 250 psi
